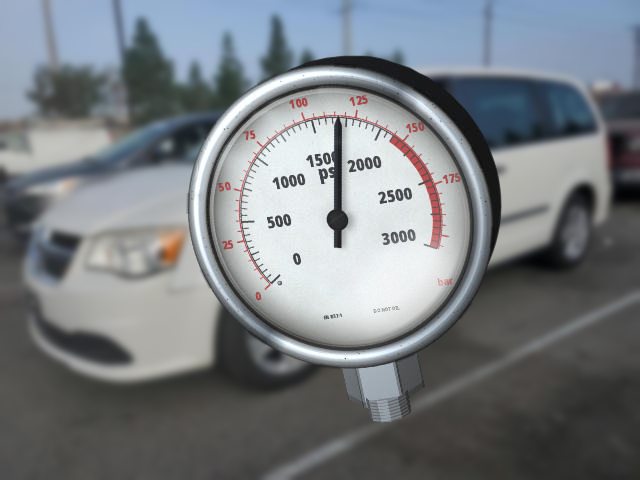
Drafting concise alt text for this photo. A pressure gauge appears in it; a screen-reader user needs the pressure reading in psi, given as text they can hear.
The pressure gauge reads 1700 psi
